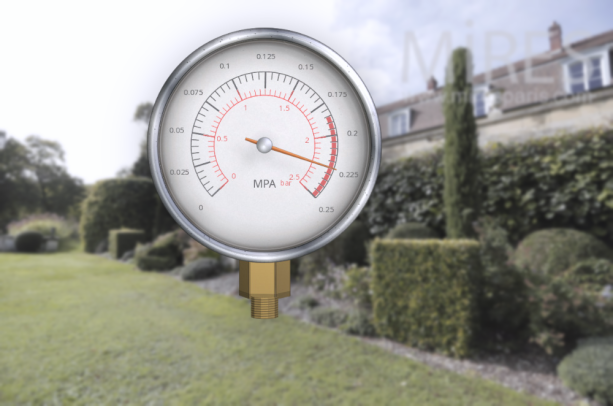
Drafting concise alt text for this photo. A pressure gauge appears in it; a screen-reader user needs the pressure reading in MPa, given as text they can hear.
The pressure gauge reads 0.225 MPa
